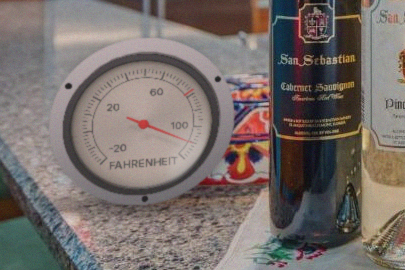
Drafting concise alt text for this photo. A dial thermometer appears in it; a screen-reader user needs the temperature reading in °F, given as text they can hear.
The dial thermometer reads 110 °F
